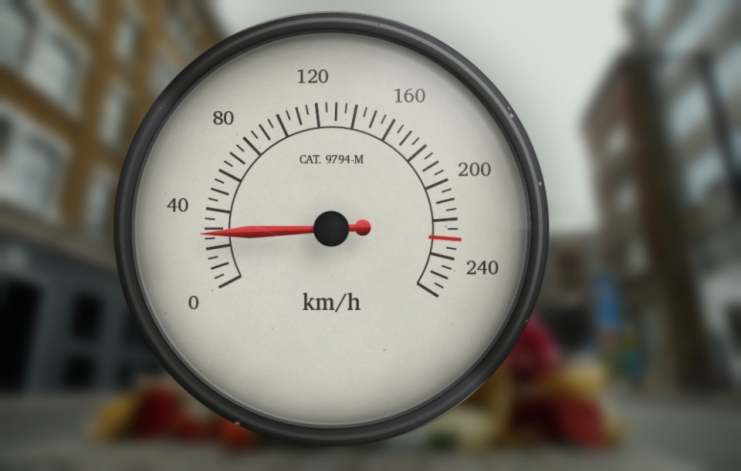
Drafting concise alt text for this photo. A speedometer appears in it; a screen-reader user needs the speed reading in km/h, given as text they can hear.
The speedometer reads 27.5 km/h
